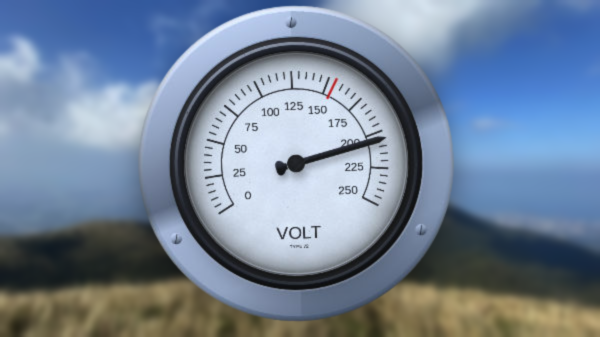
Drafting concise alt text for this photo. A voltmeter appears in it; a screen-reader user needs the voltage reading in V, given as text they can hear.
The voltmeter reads 205 V
